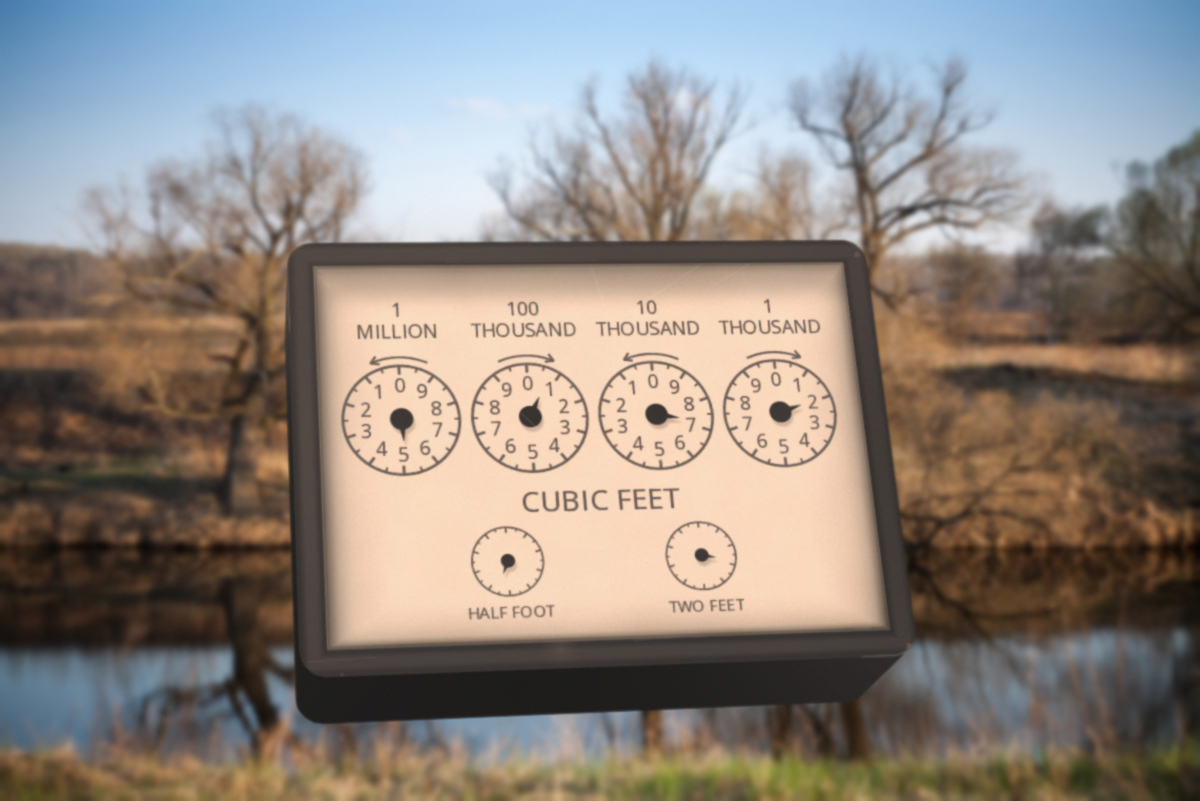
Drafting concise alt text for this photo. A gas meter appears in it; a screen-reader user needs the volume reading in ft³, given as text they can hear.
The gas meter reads 507200 ft³
